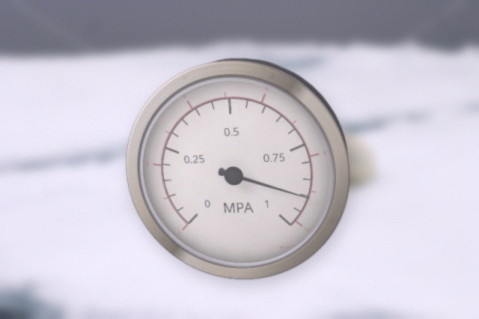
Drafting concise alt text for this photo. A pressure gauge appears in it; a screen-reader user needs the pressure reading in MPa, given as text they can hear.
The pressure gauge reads 0.9 MPa
